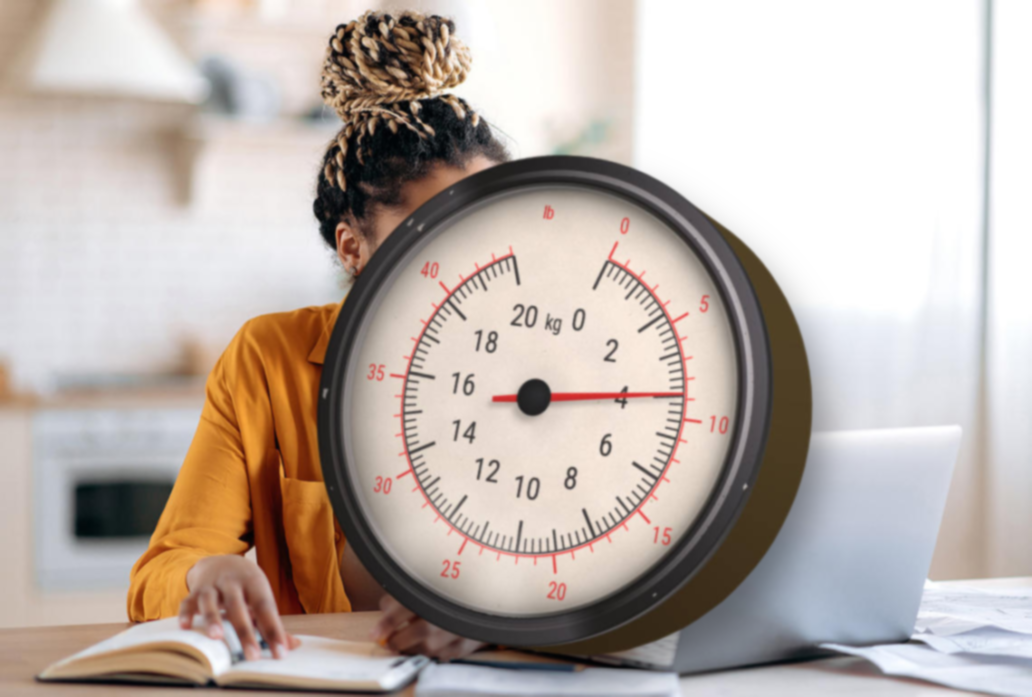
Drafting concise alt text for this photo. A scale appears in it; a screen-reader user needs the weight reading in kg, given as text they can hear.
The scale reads 4 kg
